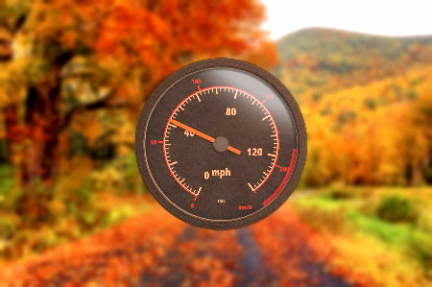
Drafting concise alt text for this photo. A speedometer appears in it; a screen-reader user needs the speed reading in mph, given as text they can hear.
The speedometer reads 42 mph
